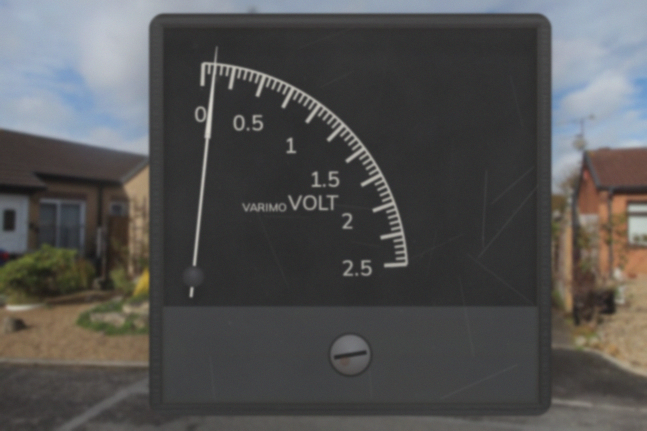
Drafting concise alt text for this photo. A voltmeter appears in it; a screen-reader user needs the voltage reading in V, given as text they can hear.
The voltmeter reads 0.1 V
